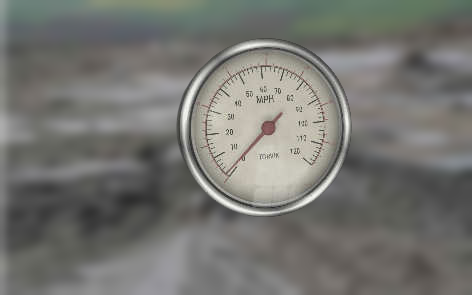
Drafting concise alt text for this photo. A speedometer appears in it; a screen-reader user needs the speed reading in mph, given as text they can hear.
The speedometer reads 2 mph
